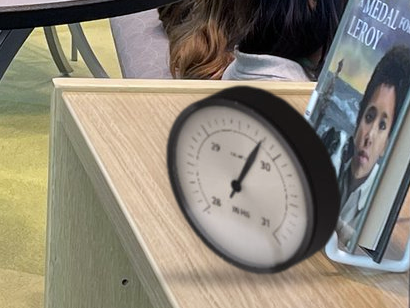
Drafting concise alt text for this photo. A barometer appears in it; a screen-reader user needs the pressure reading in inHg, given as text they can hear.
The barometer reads 29.8 inHg
